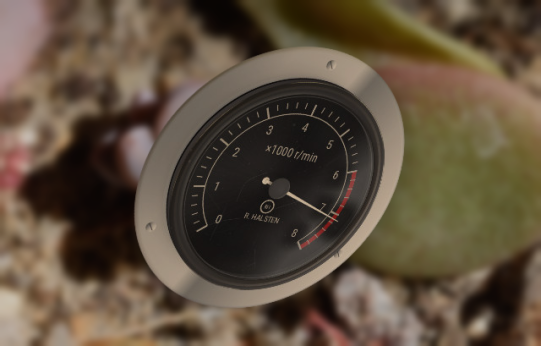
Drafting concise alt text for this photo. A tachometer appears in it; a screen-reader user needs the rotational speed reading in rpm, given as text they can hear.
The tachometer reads 7100 rpm
